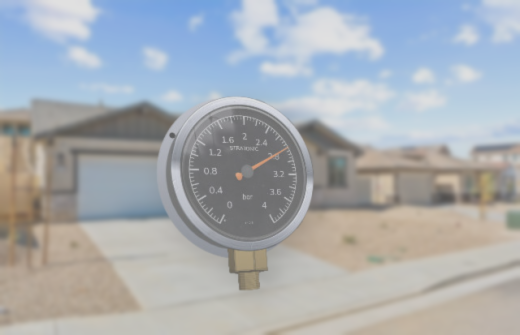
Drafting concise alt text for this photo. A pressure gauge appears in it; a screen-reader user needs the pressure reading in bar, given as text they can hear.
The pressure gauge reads 2.8 bar
